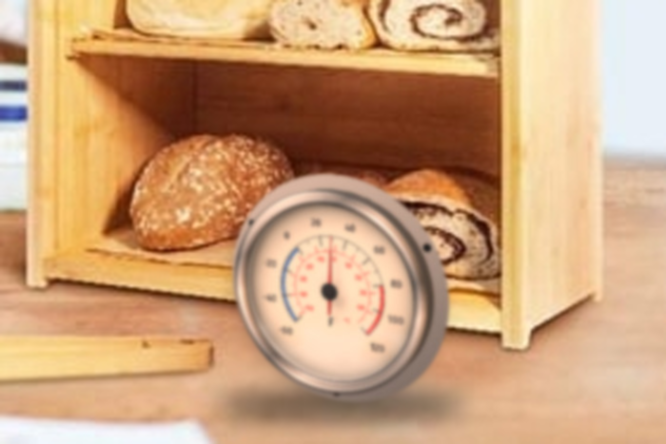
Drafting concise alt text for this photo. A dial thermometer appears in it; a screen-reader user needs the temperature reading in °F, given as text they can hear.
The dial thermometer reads 30 °F
